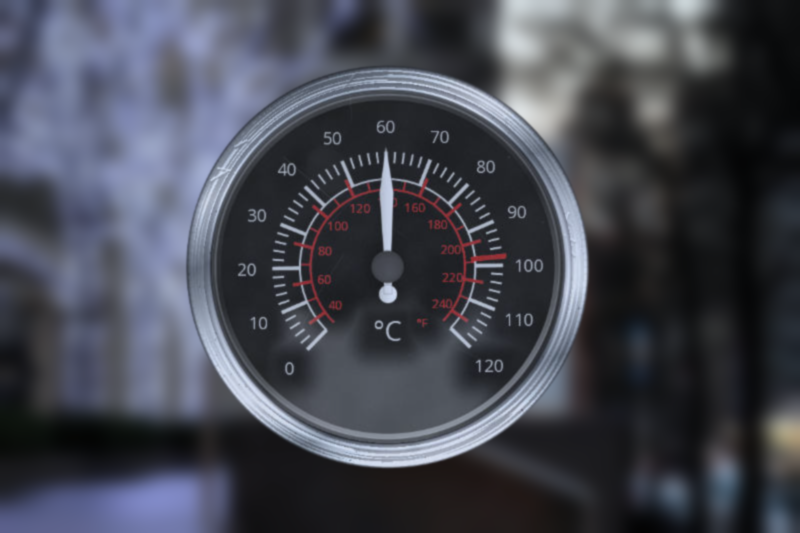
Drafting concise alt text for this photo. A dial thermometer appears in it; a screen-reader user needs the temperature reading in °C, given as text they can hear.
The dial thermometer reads 60 °C
